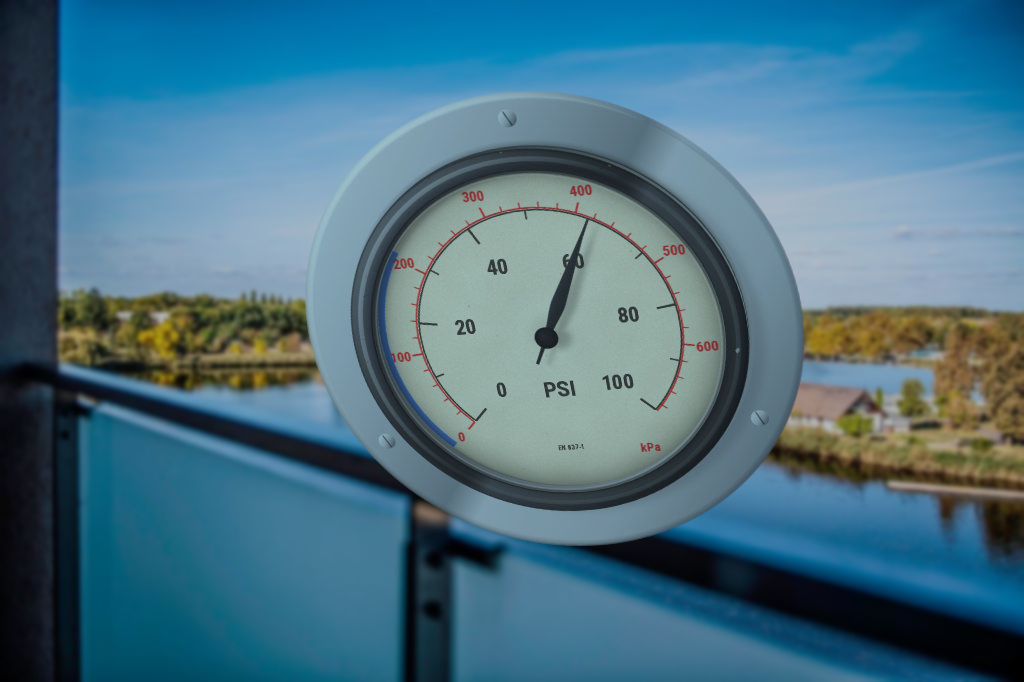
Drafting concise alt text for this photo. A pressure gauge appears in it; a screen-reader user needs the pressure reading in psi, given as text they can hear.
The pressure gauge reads 60 psi
